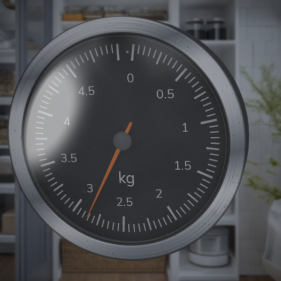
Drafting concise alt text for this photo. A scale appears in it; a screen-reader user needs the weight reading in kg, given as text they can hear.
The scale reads 2.85 kg
